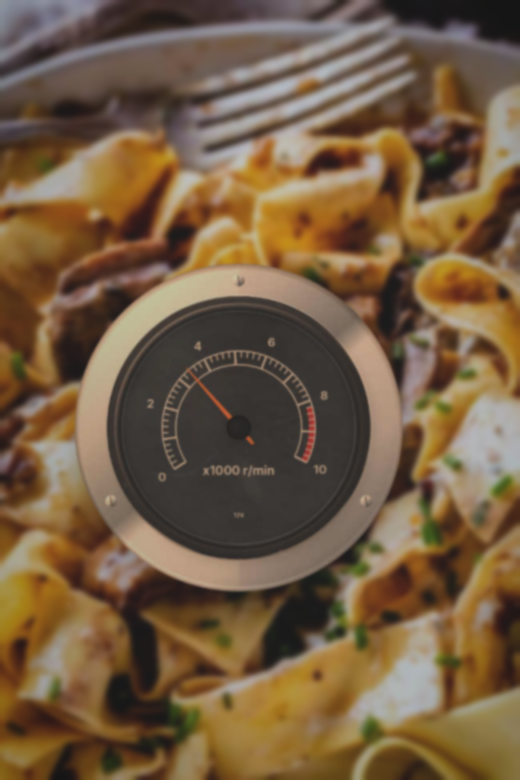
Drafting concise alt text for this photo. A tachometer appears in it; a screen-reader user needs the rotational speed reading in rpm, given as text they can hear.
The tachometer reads 3400 rpm
